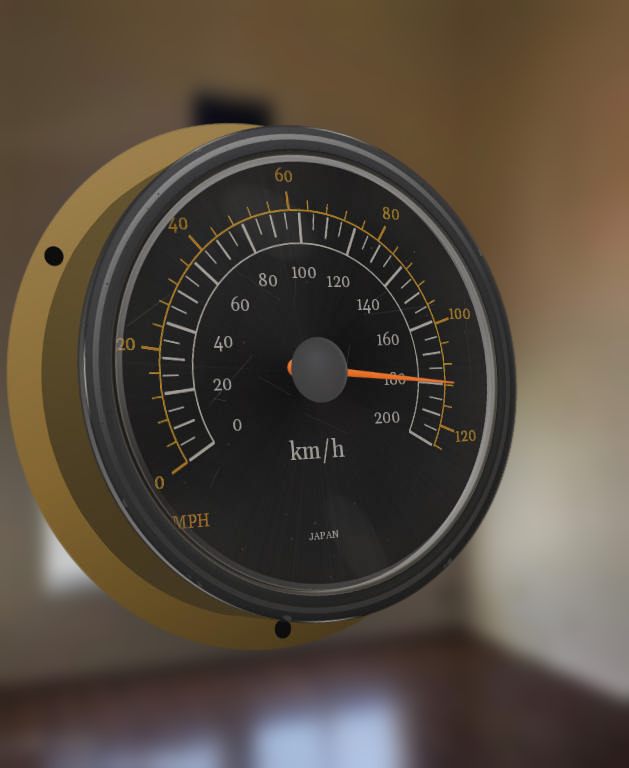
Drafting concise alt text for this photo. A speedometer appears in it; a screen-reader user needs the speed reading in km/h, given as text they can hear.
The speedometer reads 180 km/h
